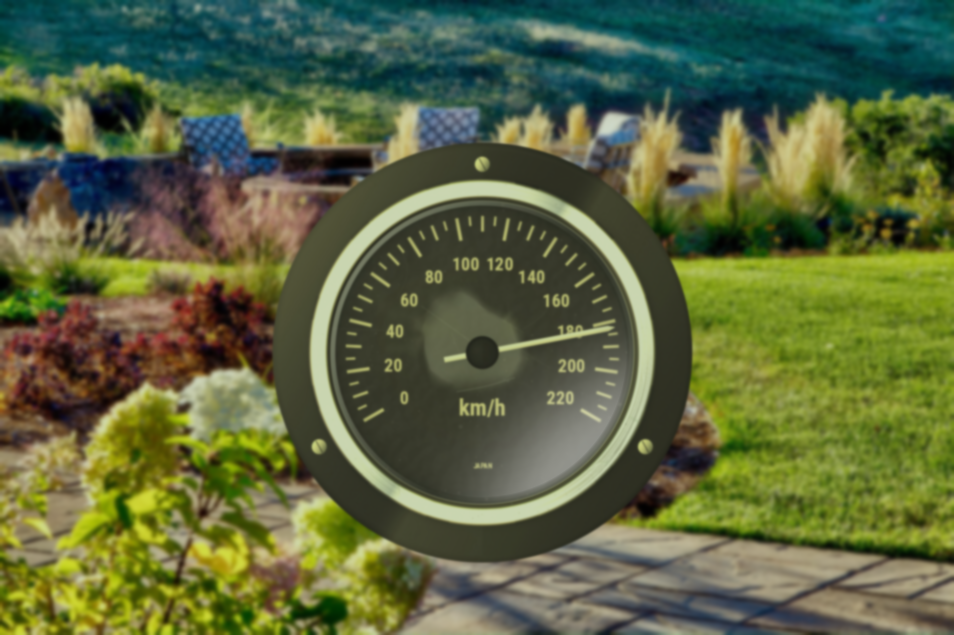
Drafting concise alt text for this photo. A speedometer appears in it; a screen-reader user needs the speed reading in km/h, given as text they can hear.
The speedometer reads 182.5 km/h
